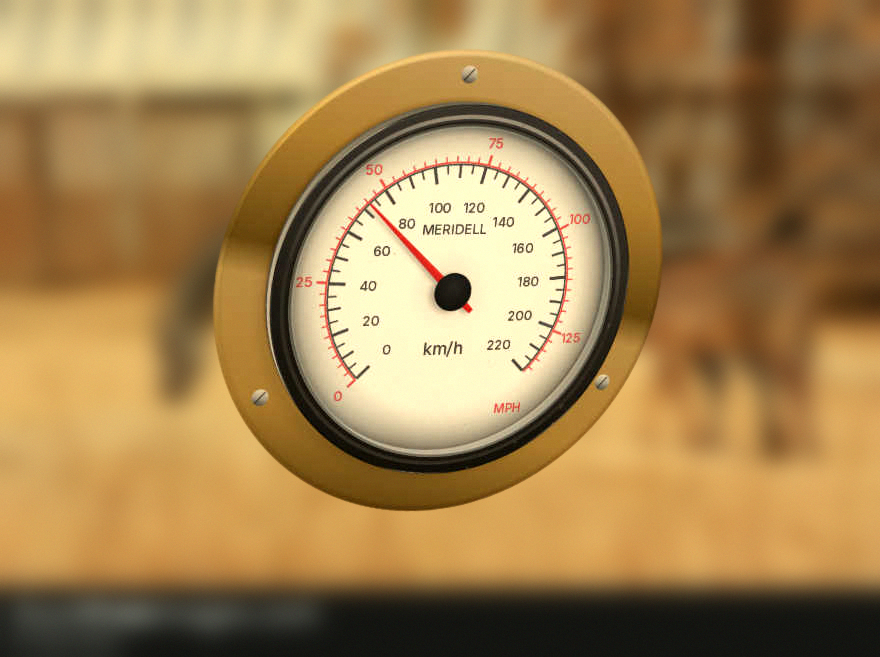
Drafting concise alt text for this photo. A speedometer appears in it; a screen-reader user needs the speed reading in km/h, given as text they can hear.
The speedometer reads 72.5 km/h
